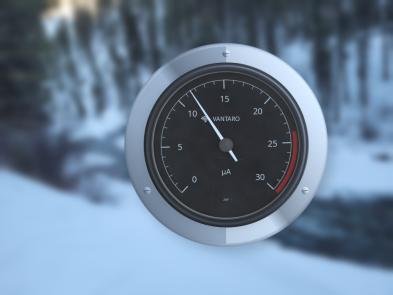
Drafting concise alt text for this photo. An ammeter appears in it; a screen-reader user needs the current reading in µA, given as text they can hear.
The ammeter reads 11.5 µA
